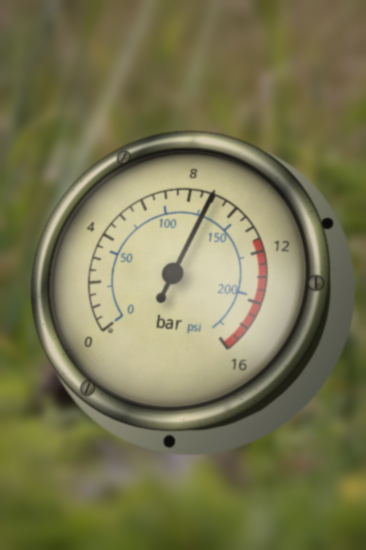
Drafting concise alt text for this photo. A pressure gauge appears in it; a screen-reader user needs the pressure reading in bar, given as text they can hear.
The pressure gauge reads 9 bar
